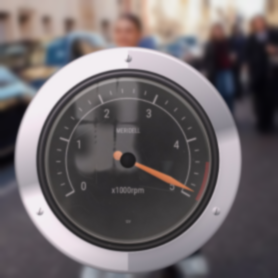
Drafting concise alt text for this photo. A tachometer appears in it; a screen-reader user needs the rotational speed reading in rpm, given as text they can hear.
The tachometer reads 4900 rpm
